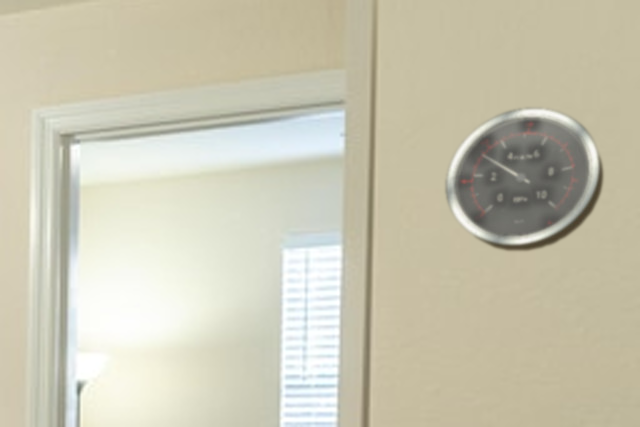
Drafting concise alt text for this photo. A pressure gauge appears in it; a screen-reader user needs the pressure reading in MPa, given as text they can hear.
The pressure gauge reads 3 MPa
